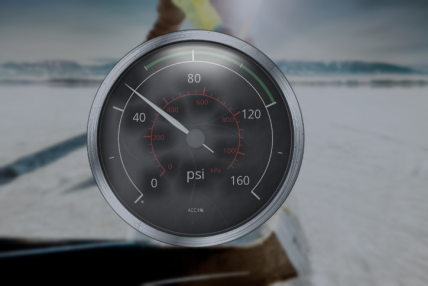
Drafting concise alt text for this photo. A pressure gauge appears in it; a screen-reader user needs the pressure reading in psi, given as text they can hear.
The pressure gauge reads 50 psi
